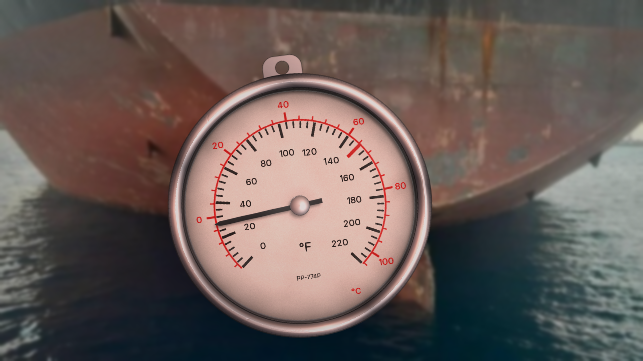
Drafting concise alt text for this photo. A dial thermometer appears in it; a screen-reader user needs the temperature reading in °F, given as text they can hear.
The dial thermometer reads 28 °F
